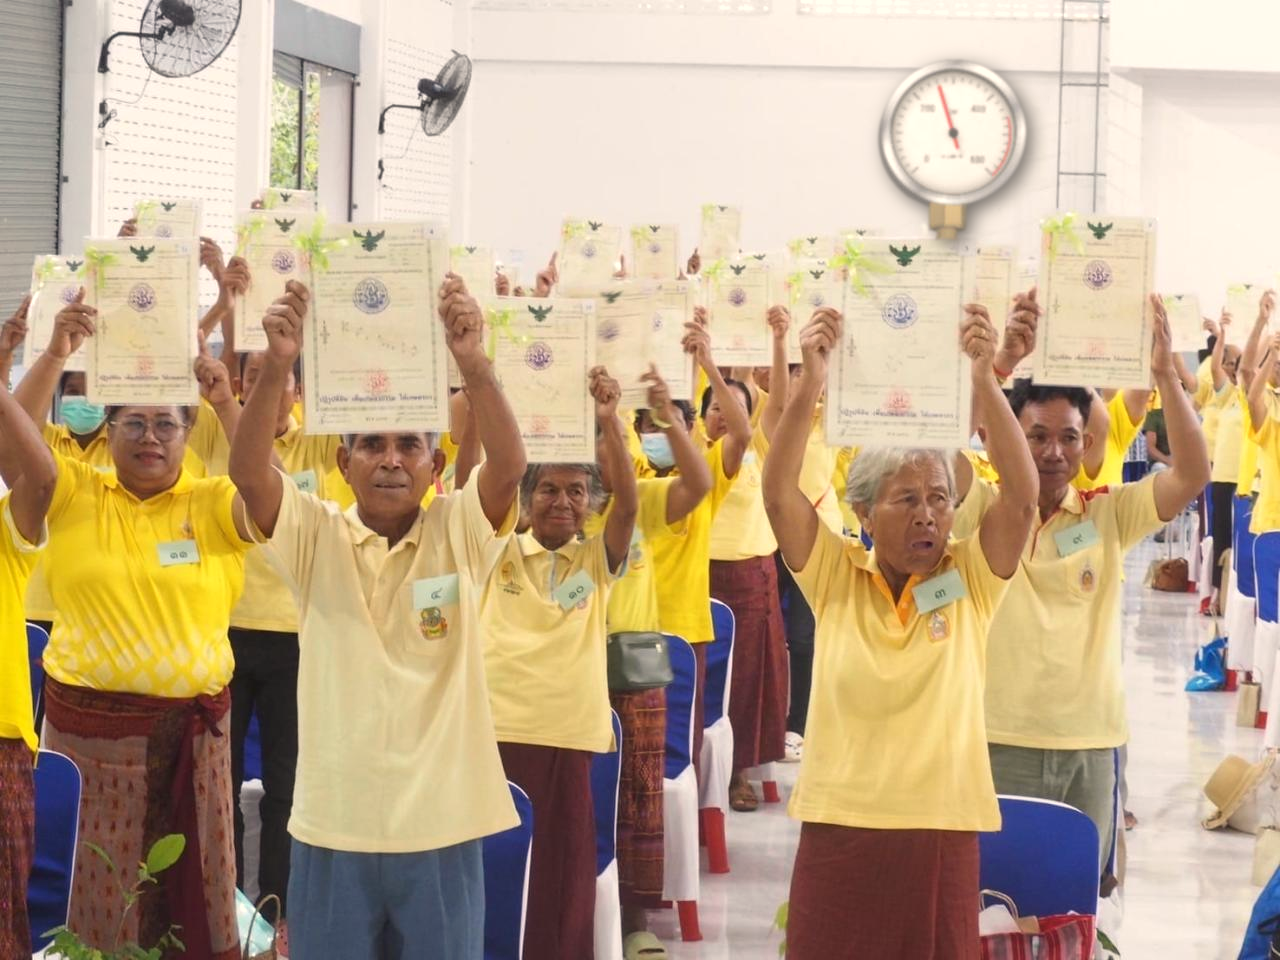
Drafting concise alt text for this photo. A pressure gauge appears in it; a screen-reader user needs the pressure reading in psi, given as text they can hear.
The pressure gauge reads 260 psi
